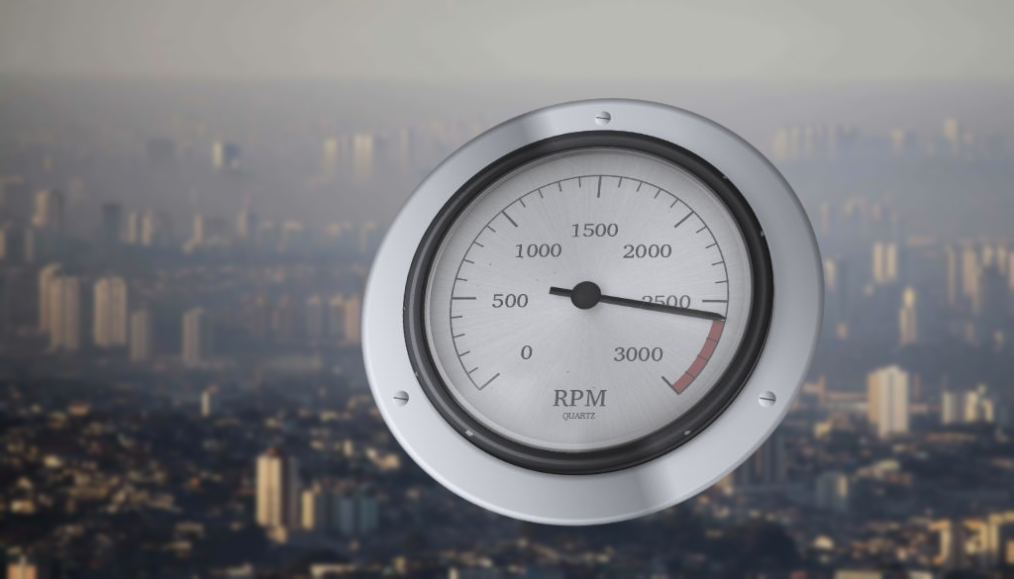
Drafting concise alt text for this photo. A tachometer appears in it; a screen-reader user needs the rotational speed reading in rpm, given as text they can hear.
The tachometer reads 2600 rpm
